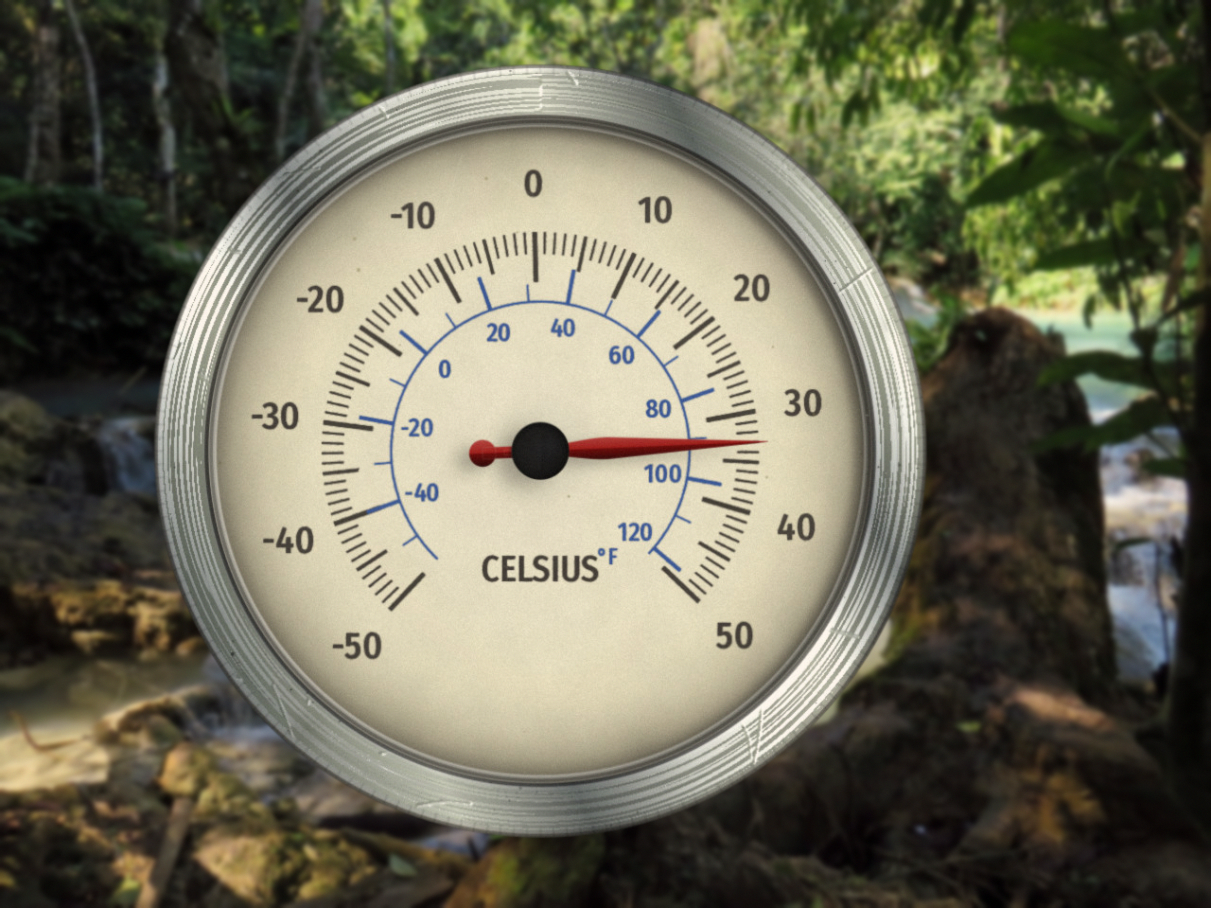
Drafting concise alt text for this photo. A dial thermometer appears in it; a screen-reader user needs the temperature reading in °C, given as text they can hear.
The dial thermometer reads 33 °C
